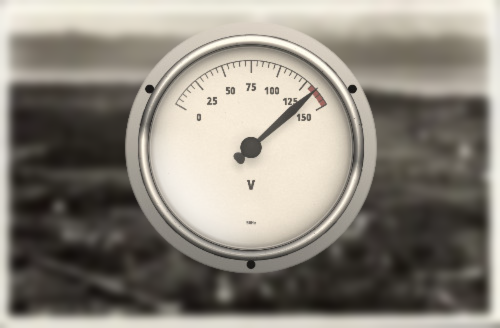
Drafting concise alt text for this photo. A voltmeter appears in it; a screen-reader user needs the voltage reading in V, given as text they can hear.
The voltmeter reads 135 V
